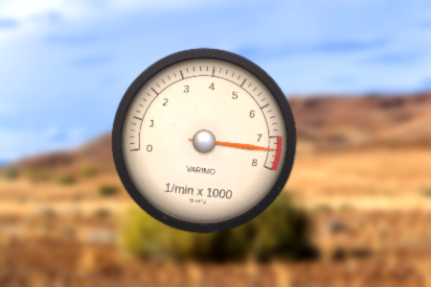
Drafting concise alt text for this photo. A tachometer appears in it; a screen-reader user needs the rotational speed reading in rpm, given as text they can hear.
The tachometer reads 7400 rpm
